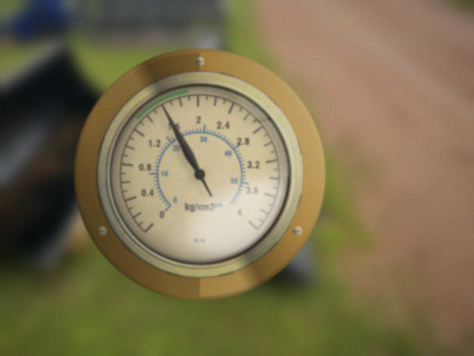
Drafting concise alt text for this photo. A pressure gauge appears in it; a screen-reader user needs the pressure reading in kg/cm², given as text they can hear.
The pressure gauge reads 1.6 kg/cm²
